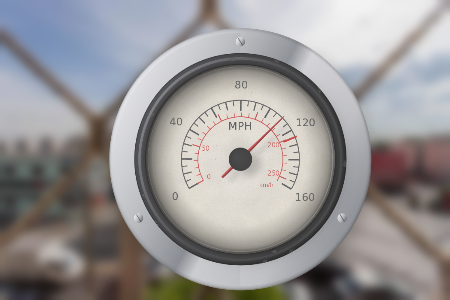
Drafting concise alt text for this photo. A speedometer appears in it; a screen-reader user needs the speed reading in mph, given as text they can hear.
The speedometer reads 110 mph
